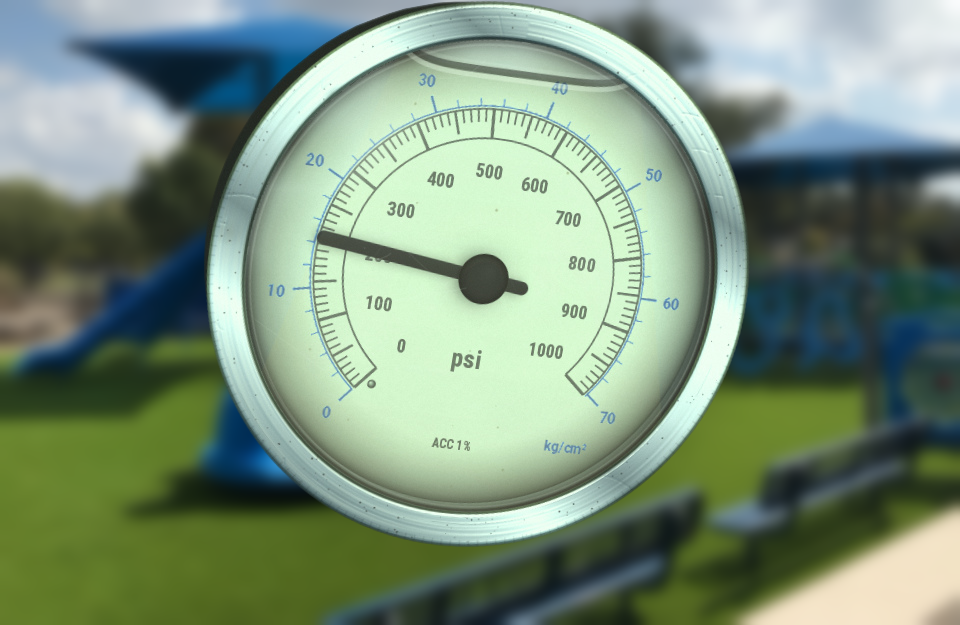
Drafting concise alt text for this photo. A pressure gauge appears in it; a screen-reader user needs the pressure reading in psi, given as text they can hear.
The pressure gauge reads 210 psi
